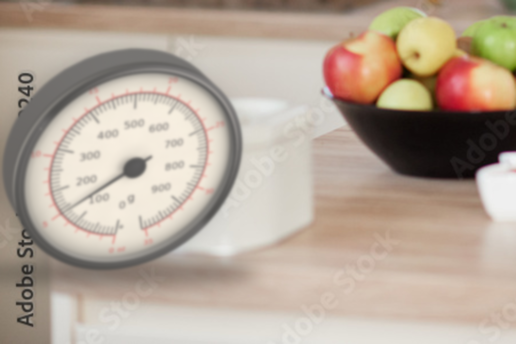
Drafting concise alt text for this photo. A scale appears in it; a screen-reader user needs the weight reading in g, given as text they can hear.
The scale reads 150 g
